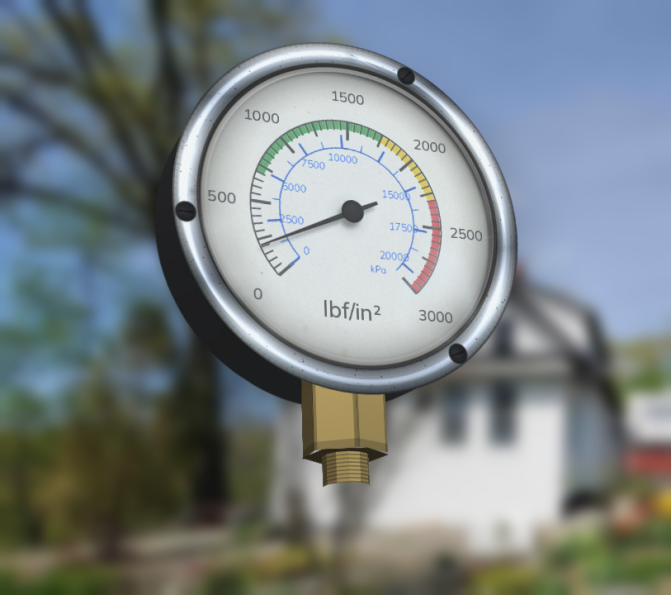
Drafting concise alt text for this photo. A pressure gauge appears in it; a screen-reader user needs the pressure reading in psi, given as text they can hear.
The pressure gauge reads 200 psi
